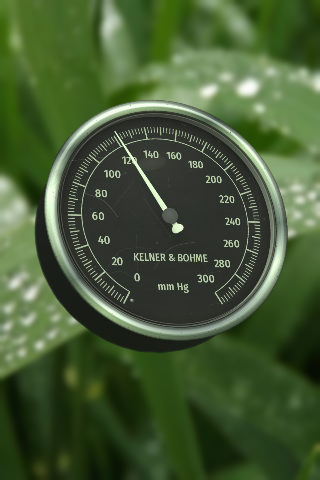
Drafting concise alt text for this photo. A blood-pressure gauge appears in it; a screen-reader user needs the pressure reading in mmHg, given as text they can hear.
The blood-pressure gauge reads 120 mmHg
